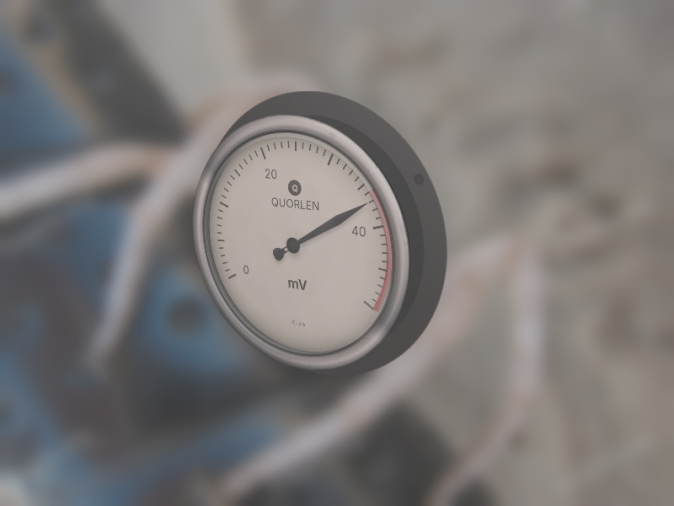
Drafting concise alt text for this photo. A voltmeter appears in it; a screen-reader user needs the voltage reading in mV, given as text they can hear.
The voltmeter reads 37 mV
